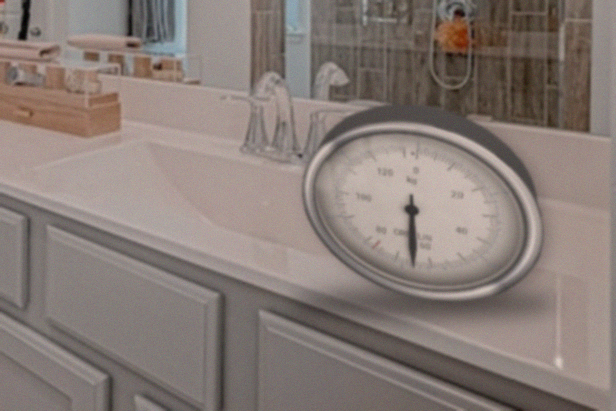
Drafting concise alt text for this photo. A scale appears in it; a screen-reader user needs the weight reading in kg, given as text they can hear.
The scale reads 65 kg
